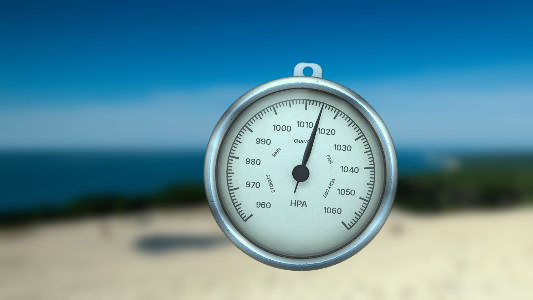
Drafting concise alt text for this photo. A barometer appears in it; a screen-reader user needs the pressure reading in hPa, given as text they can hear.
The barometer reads 1015 hPa
